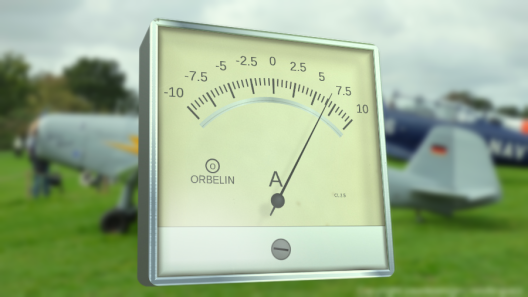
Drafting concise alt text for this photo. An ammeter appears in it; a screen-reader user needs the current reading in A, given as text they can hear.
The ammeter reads 6.5 A
